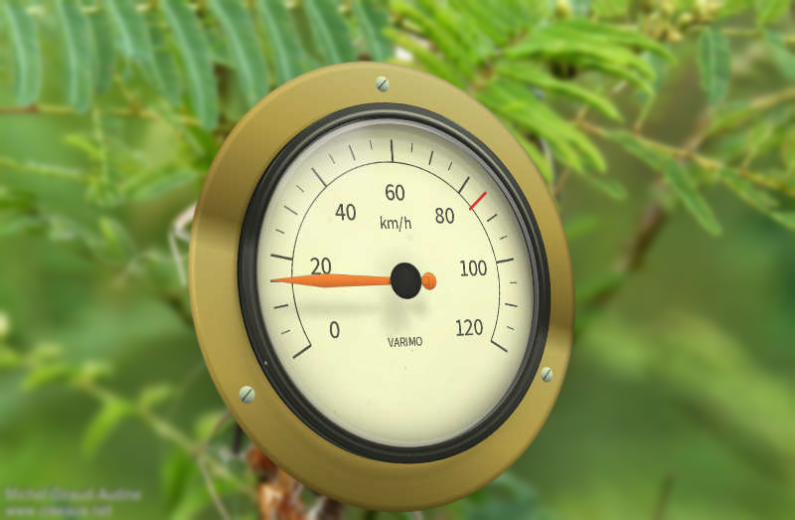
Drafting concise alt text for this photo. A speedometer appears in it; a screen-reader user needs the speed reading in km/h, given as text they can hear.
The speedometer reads 15 km/h
